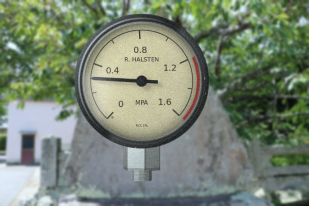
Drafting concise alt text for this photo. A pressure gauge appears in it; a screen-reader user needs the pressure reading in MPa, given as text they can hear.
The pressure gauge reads 0.3 MPa
